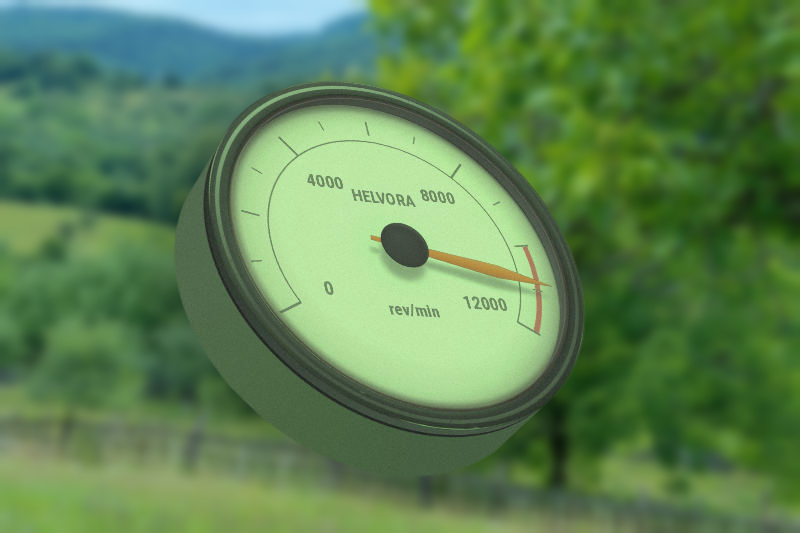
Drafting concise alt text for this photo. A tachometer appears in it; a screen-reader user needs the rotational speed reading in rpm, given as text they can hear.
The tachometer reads 11000 rpm
